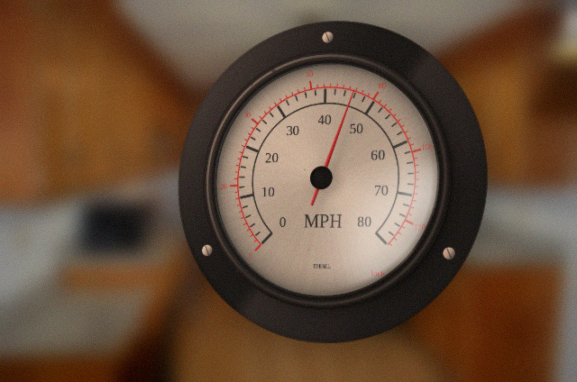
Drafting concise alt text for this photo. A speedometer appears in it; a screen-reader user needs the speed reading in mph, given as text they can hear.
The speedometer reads 46 mph
